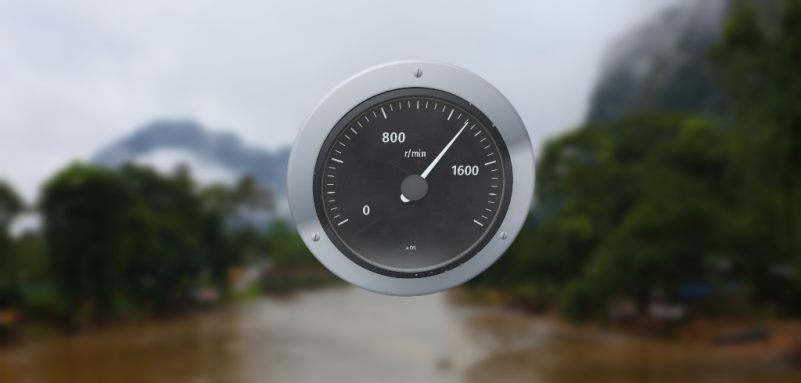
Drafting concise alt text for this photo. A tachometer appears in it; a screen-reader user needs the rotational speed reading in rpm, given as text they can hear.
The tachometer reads 1300 rpm
